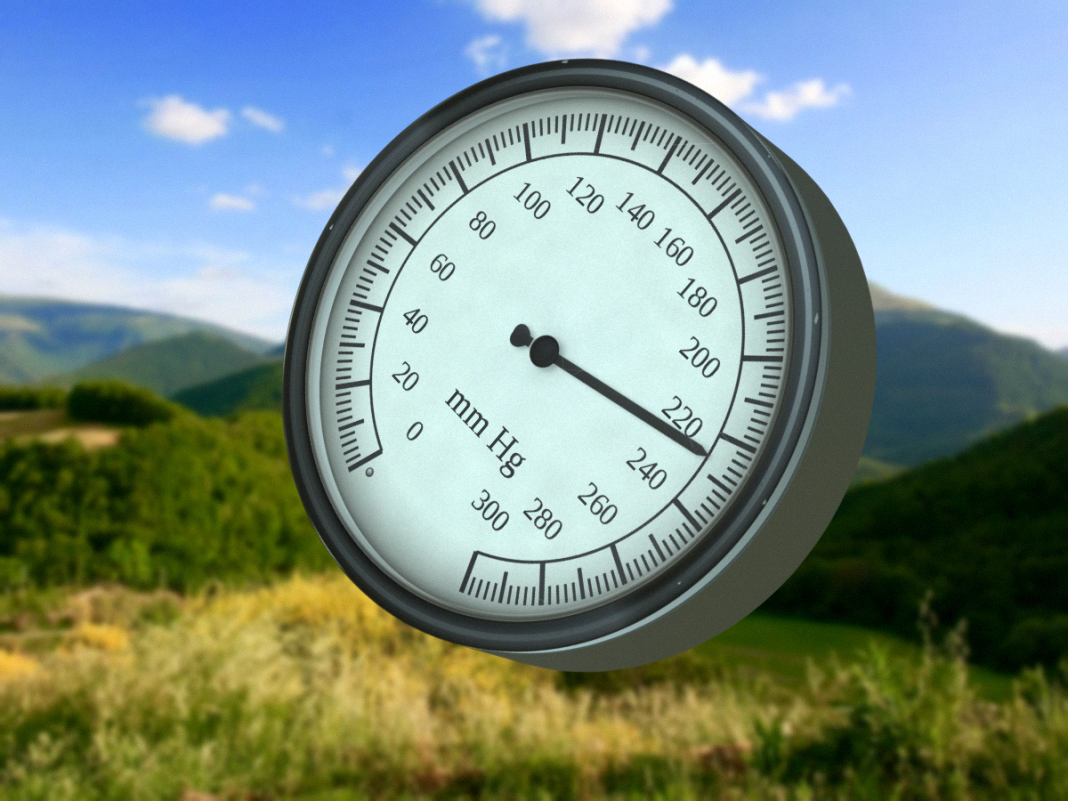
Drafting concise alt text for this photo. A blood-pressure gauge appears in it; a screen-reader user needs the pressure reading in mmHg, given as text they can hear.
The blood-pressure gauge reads 226 mmHg
